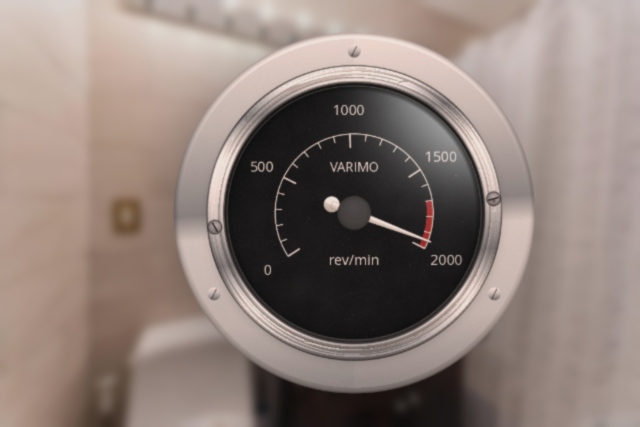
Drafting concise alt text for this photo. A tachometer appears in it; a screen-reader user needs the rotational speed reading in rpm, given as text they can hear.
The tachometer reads 1950 rpm
